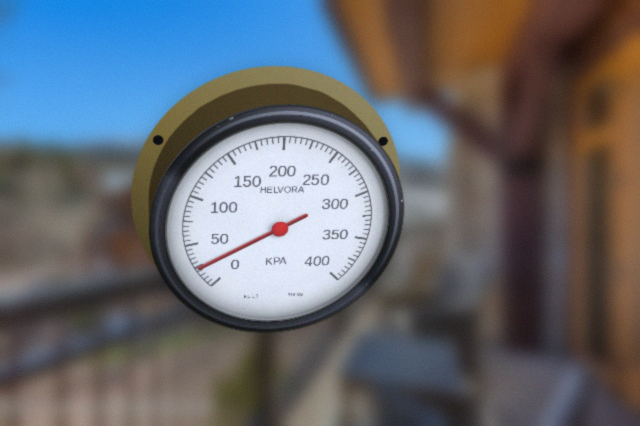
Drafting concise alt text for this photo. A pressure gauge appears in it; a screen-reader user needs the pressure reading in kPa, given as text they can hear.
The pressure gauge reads 25 kPa
